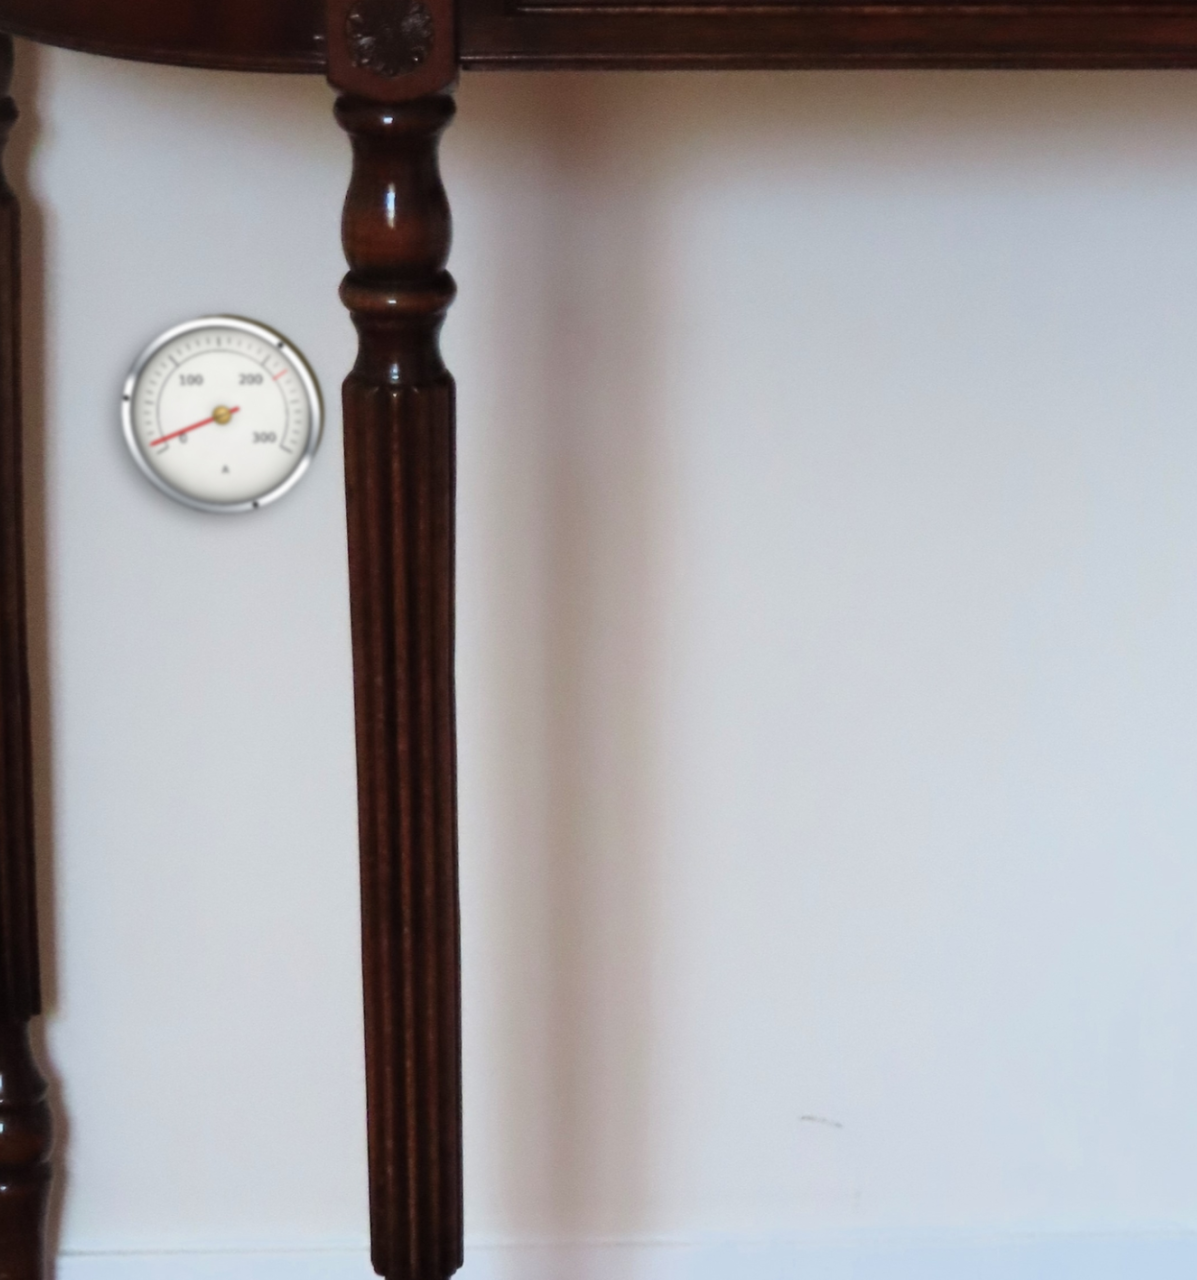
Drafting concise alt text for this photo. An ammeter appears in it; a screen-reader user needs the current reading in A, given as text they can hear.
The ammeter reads 10 A
